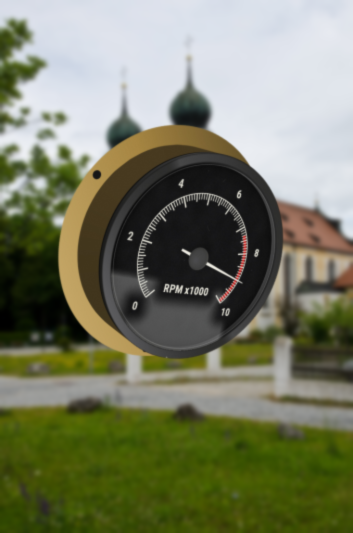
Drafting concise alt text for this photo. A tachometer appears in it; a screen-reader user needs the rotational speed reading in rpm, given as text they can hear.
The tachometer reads 9000 rpm
